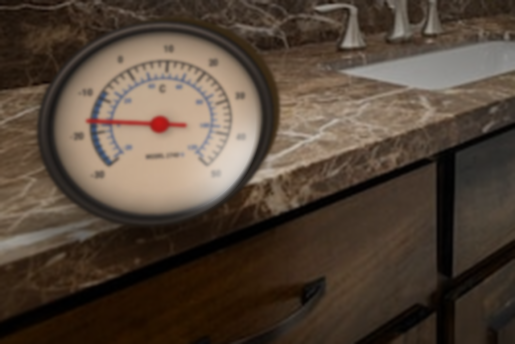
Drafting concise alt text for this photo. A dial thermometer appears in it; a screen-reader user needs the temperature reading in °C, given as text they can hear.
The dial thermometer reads -16 °C
